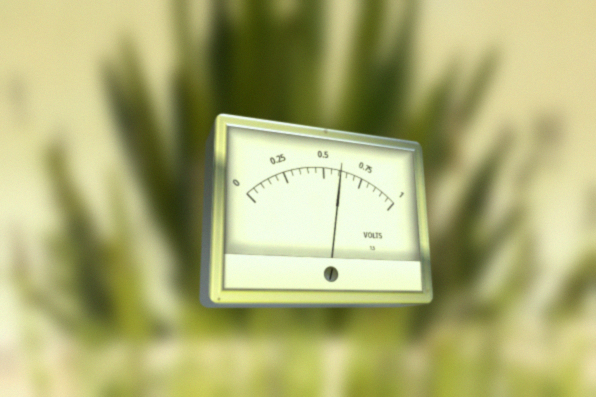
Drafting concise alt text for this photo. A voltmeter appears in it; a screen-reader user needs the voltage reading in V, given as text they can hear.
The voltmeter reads 0.6 V
